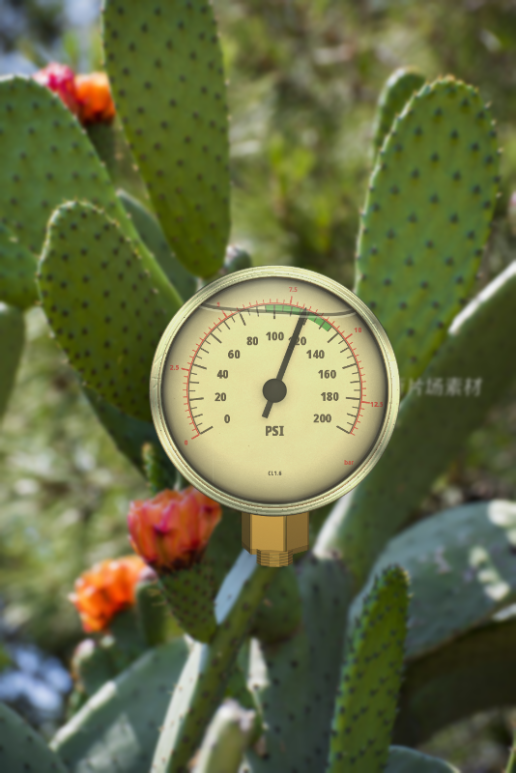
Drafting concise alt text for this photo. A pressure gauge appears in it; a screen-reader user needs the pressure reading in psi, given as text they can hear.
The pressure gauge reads 117.5 psi
